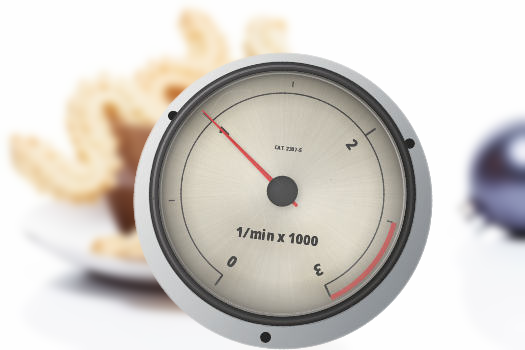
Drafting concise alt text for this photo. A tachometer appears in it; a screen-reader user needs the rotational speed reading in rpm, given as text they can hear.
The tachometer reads 1000 rpm
